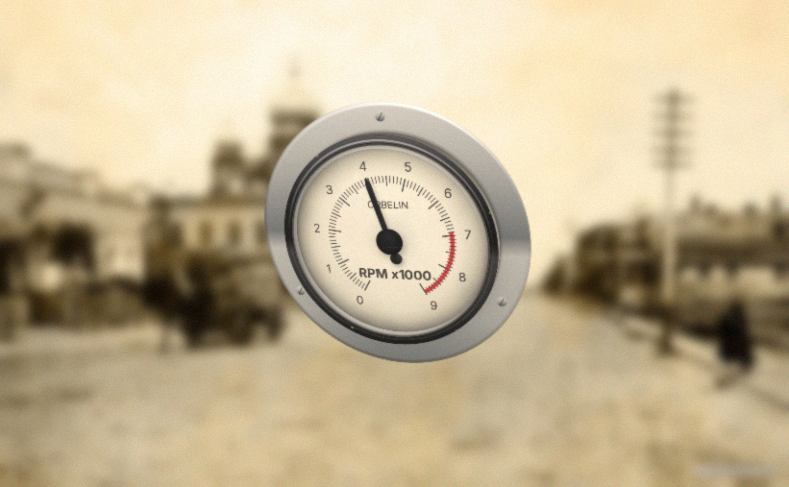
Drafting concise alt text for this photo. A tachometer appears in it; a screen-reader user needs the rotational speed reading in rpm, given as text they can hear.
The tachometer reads 4000 rpm
